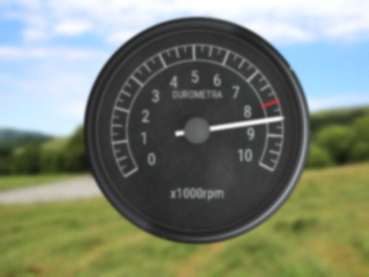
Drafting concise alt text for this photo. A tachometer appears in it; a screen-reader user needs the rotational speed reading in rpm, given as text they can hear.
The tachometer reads 8500 rpm
